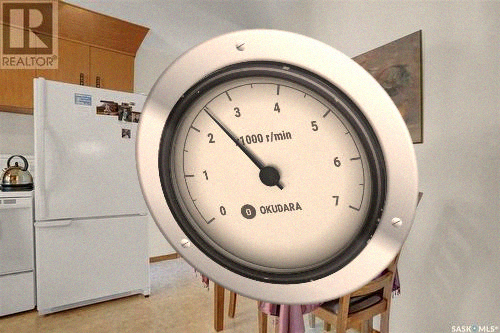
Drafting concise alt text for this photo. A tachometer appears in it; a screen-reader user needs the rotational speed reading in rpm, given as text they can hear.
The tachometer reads 2500 rpm
